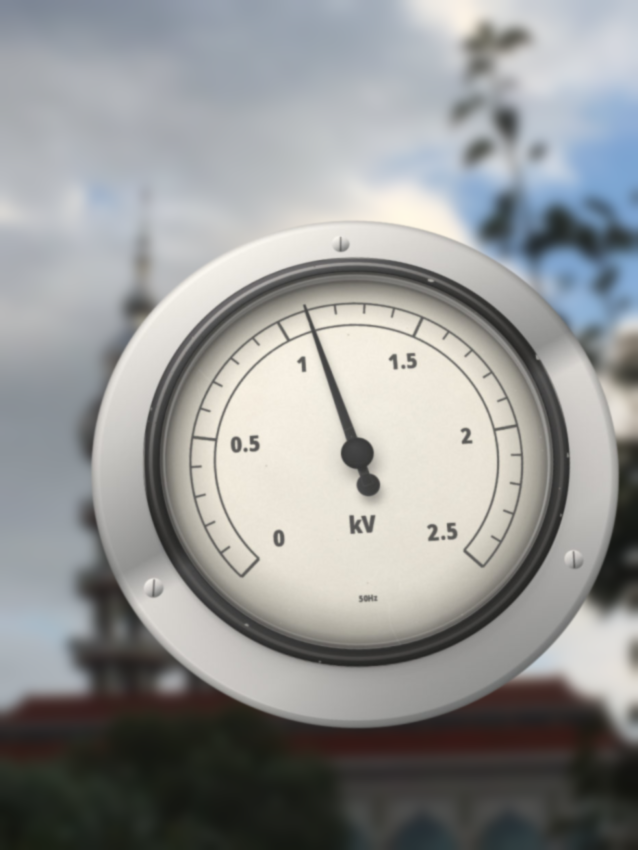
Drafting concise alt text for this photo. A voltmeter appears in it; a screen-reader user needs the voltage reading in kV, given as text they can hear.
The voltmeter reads 1.1 kV
